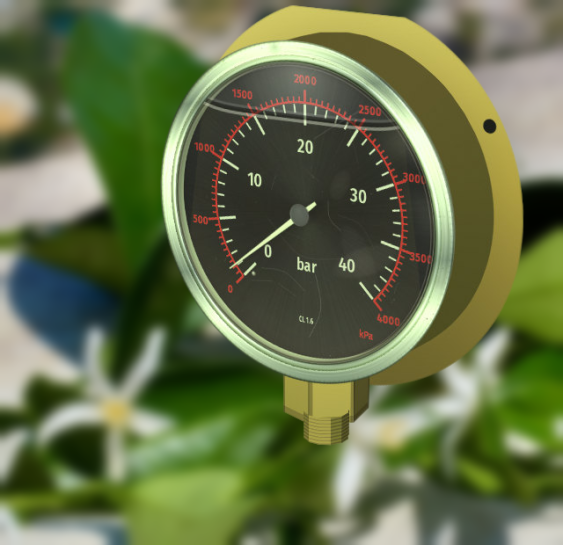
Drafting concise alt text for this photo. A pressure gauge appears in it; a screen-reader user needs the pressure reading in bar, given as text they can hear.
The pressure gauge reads 1 bar
